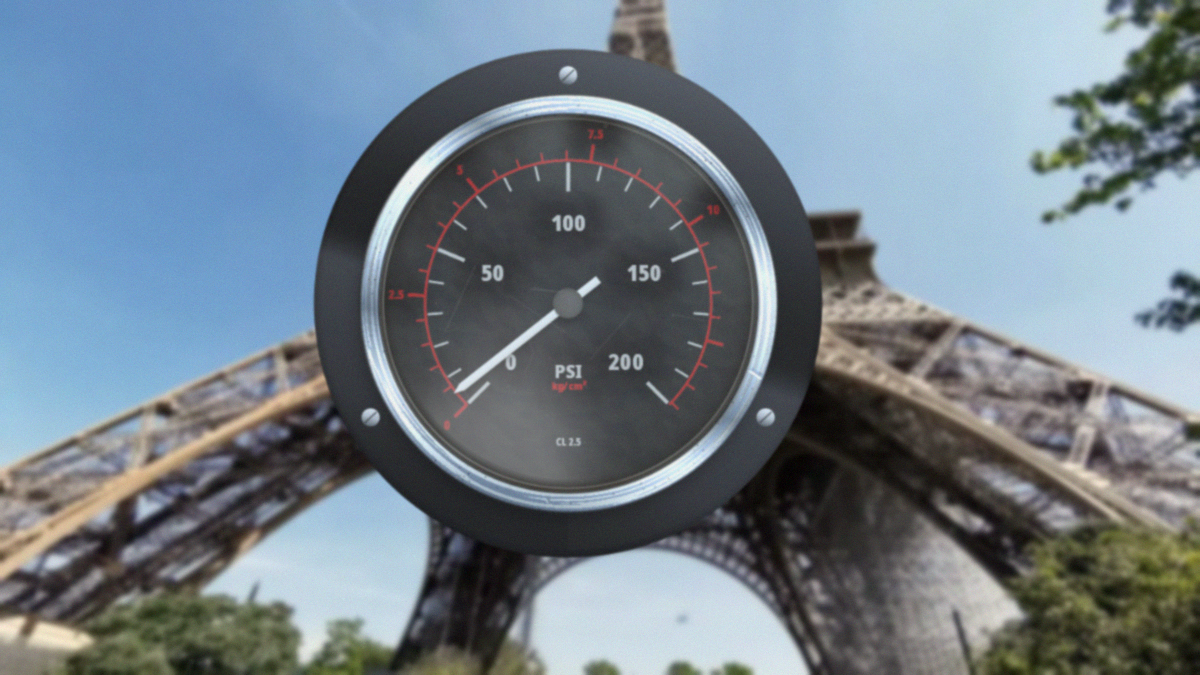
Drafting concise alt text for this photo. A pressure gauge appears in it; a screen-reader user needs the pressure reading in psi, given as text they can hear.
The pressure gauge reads 5 psi
